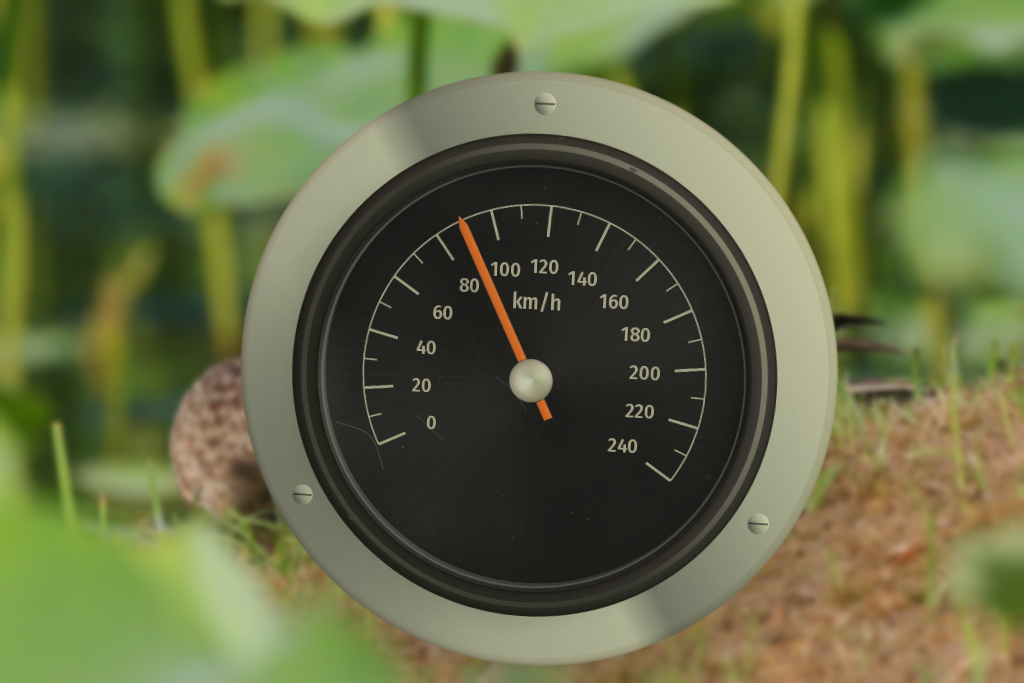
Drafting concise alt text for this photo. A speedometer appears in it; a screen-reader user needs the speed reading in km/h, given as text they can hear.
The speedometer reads 90 km/h
